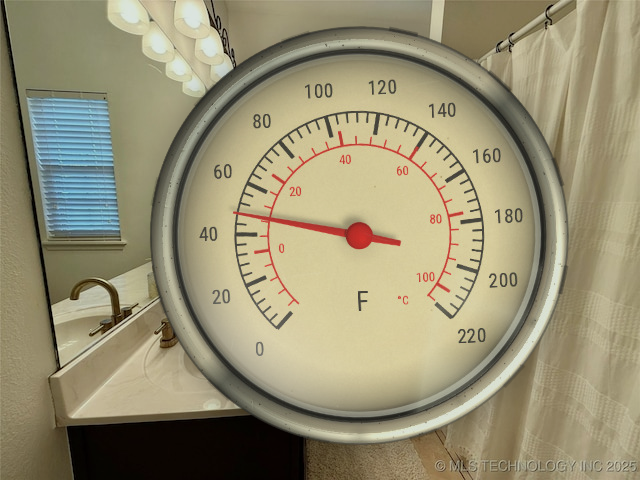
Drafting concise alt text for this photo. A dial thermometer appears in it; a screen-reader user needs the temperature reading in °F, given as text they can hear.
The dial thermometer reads 48 °F
